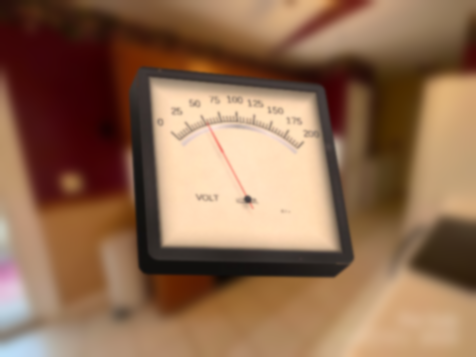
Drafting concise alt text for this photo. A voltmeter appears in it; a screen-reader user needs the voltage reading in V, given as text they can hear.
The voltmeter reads 50 V
